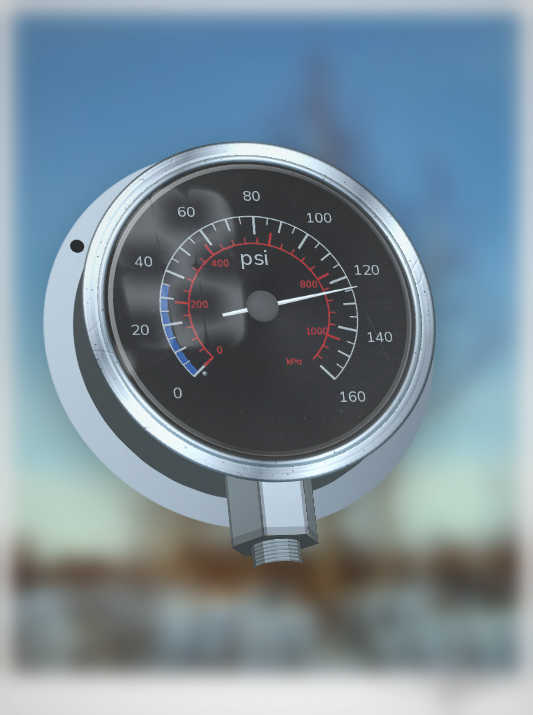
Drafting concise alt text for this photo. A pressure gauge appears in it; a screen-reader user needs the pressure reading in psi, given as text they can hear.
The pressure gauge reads 125 psi
